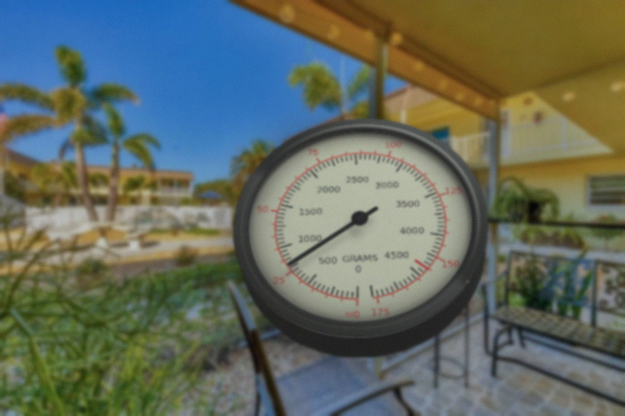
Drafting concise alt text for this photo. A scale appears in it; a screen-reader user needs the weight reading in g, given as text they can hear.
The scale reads 750 g
